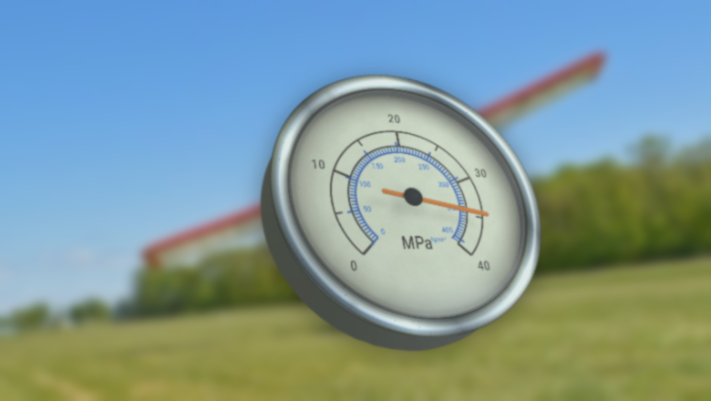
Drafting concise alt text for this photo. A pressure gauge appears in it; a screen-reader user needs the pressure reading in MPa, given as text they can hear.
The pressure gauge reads 35 MPa
